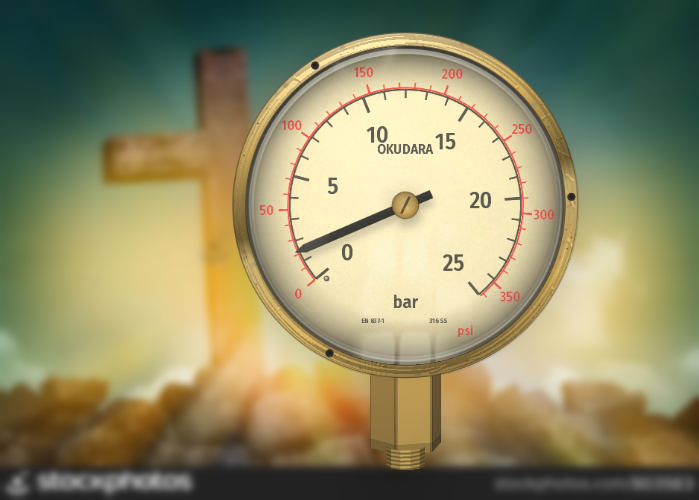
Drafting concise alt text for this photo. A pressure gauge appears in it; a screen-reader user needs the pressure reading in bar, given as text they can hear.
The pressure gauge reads 1.5 bar
